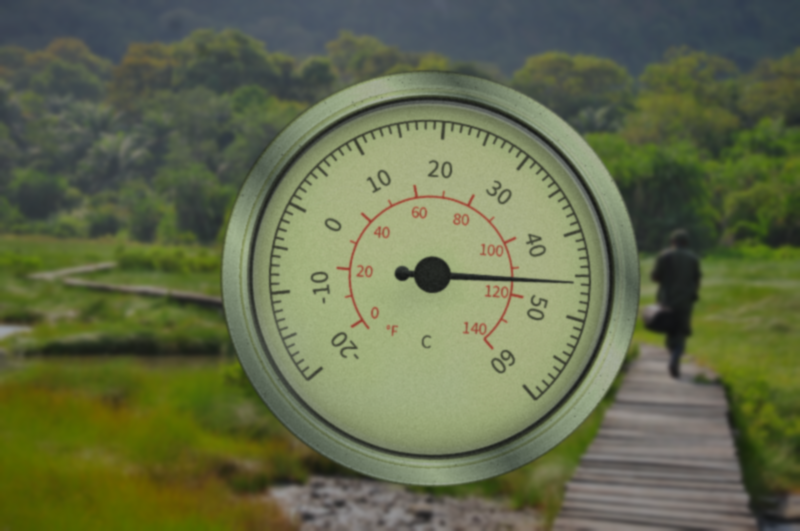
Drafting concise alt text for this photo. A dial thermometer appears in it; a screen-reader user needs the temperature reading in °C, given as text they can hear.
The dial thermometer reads 46 °C
